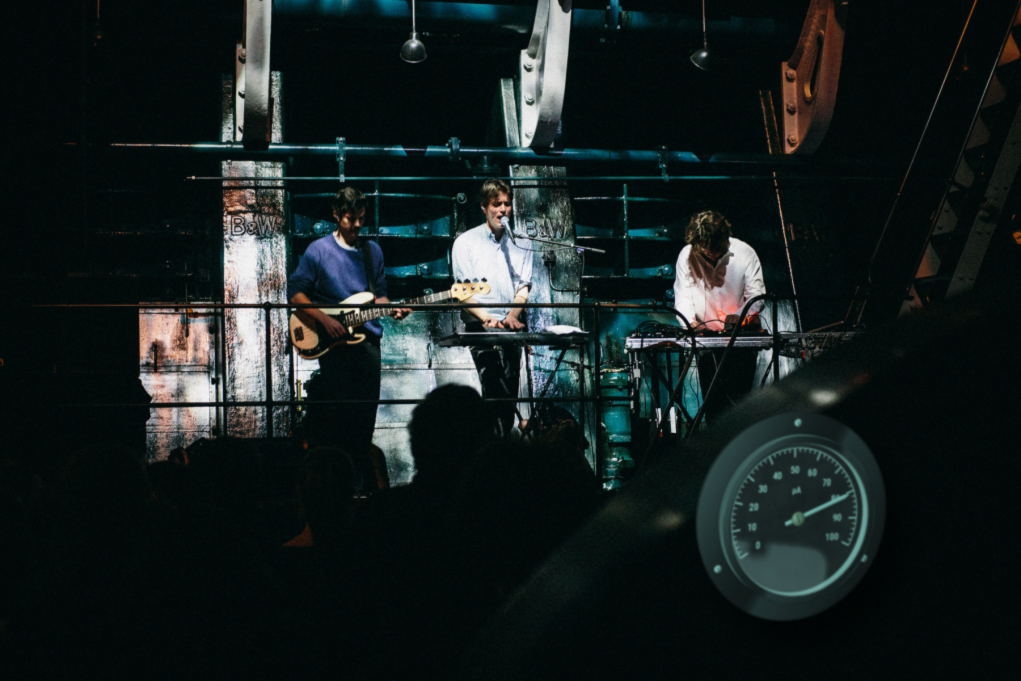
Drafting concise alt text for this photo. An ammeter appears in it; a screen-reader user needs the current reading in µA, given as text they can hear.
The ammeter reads 80 µA
